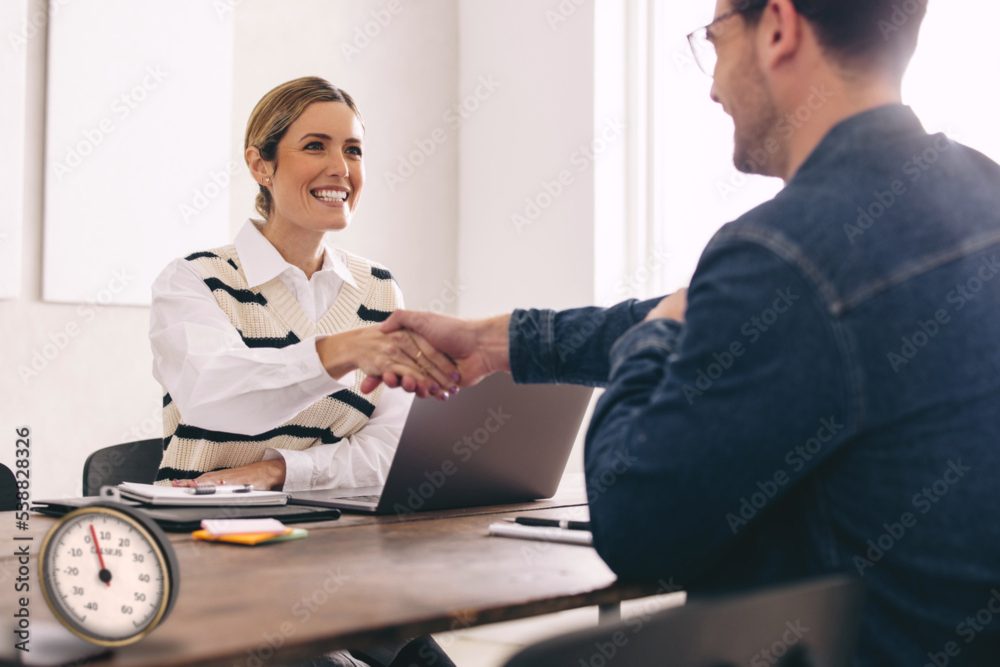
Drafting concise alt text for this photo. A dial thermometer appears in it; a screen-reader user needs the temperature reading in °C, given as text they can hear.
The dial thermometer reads 5 °C
